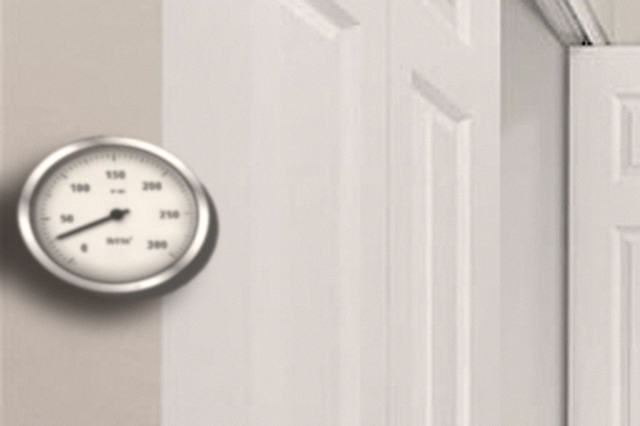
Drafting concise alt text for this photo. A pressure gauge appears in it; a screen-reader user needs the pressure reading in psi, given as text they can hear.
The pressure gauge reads 25 psi
